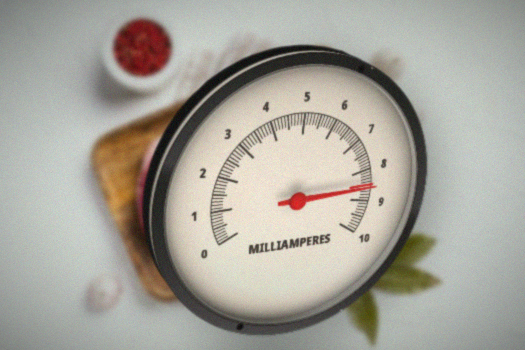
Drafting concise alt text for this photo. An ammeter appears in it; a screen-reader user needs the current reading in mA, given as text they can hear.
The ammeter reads 8.5 mA
